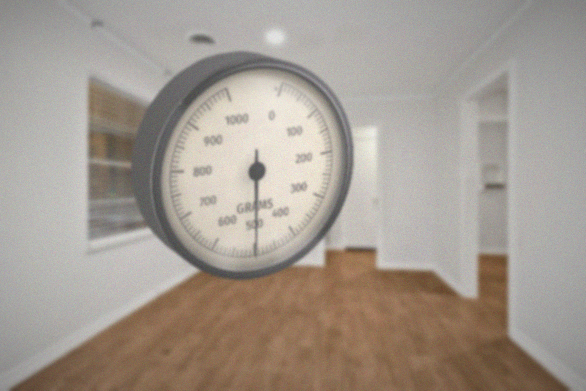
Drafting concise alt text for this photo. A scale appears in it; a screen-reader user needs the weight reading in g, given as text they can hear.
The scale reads 500 g
